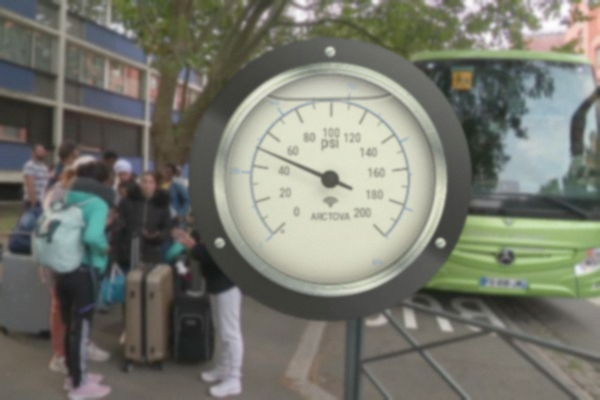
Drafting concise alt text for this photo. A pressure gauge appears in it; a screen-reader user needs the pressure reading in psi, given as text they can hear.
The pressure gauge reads 50 psi
